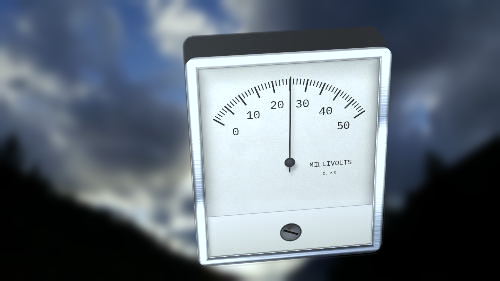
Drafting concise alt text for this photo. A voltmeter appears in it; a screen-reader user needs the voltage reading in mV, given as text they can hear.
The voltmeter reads 25 mV
